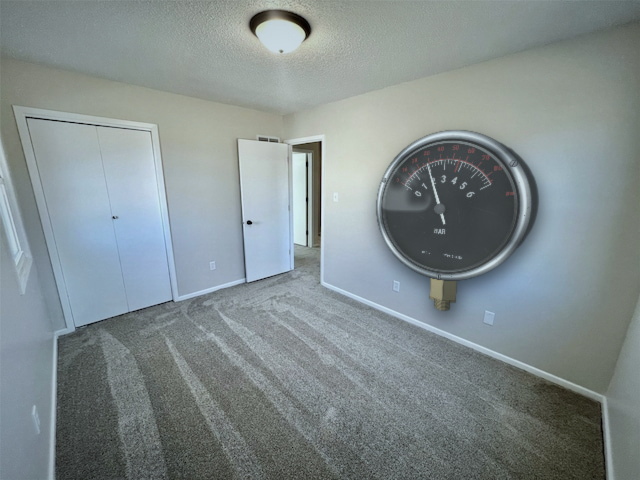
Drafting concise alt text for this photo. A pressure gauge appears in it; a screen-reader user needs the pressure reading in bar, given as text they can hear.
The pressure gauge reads 2 bar
